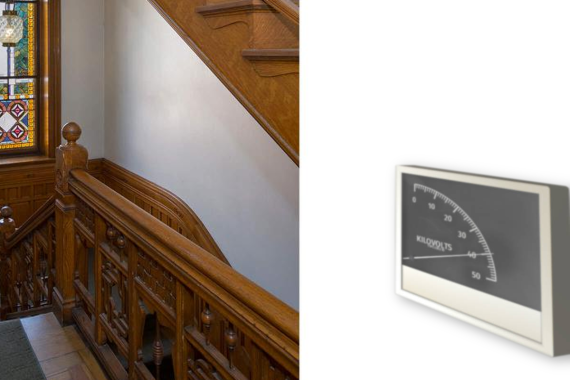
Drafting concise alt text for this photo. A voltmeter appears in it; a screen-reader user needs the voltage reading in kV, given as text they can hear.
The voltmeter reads 40 kV
